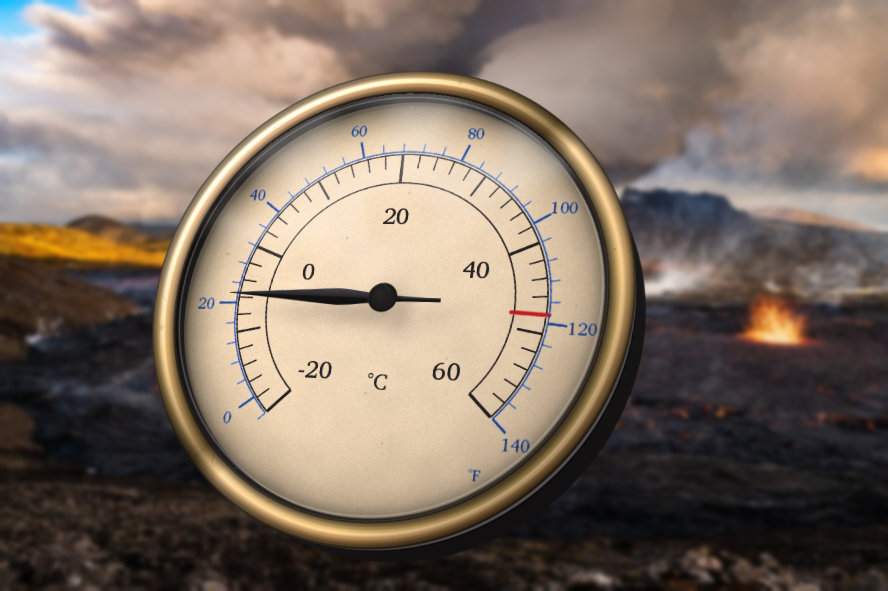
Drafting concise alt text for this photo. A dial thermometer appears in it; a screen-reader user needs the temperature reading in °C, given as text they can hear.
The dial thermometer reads -6 °C
